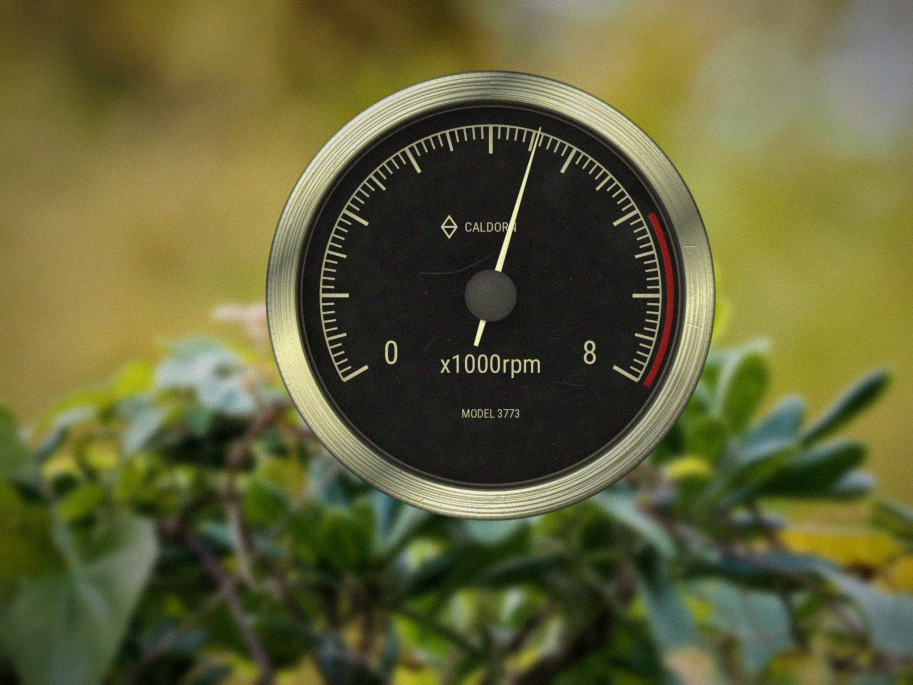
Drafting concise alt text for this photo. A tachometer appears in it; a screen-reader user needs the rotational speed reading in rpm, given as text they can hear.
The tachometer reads 4550 rpm
